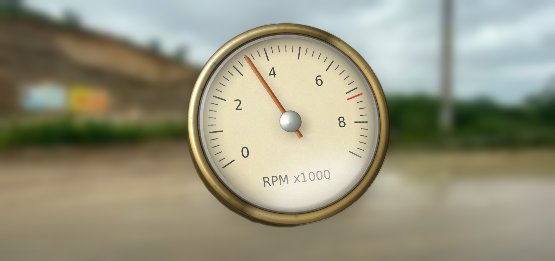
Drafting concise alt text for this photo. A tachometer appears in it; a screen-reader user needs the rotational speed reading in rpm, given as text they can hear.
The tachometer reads 3400 rpm
